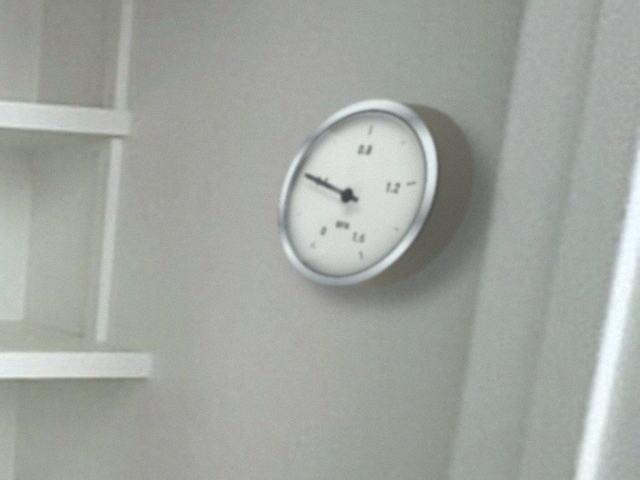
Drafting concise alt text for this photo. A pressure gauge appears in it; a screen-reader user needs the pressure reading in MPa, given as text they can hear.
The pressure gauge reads 0.4 MPa
